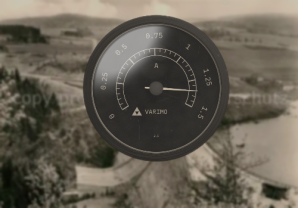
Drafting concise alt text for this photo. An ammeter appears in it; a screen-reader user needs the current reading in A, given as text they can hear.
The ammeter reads 1.35 A
